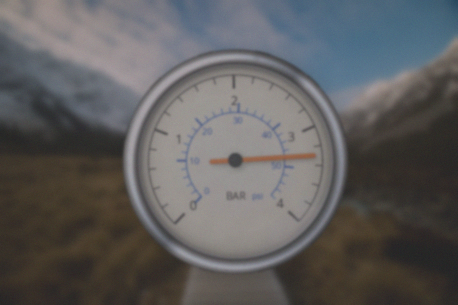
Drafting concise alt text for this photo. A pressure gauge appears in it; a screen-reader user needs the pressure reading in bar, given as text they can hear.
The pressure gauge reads 3.3 bar
